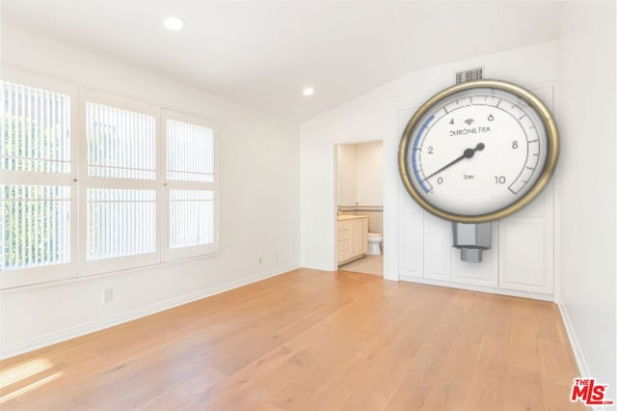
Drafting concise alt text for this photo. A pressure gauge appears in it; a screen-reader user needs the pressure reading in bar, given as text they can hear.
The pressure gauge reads 0.5 bar
